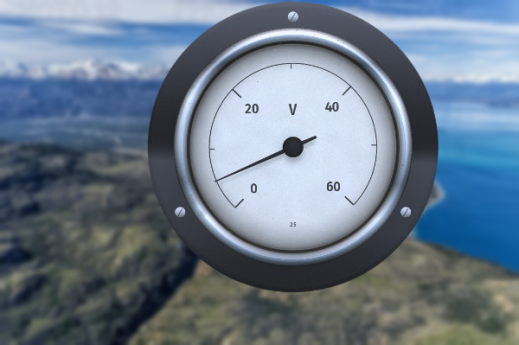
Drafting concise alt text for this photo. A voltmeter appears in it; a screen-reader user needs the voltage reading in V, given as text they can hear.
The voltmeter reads 5 V
